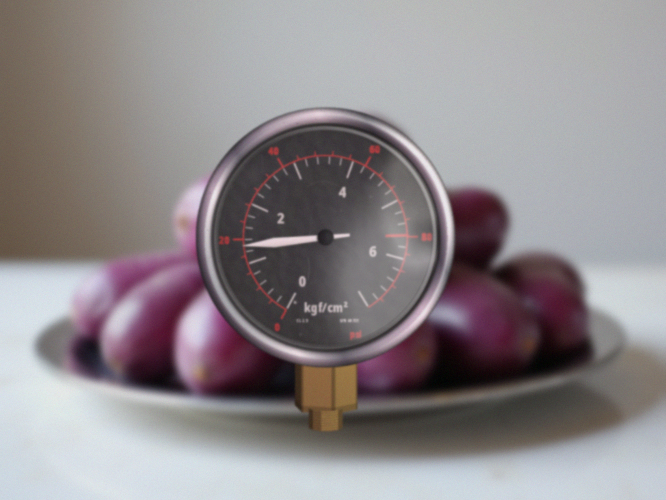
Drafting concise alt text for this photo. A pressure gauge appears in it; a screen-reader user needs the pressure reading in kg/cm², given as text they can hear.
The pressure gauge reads 1.3 kg/cm²
